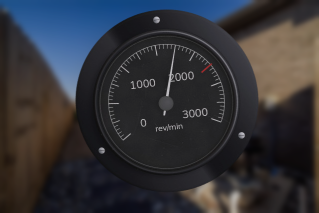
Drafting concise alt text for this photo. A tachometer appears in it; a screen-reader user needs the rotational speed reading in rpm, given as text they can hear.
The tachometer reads 1750 rpm
